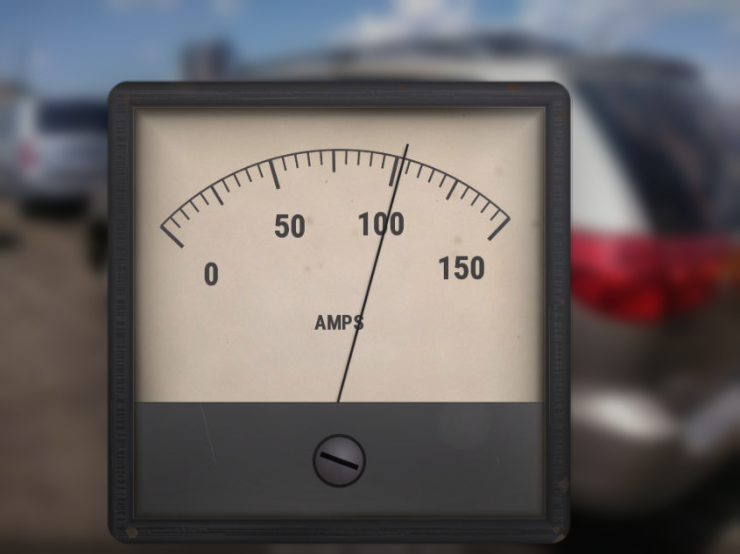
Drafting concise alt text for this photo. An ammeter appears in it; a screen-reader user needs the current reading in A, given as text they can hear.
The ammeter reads 102.5 A
